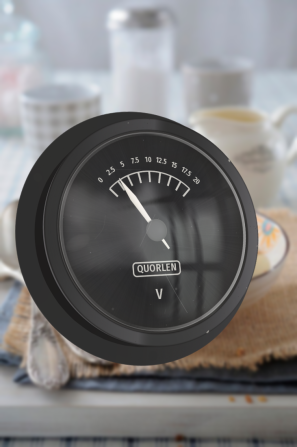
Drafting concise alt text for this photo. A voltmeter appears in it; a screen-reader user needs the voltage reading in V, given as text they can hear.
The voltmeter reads 2.5 V
